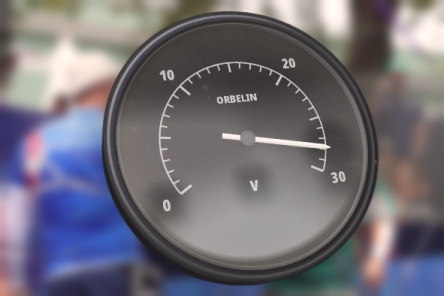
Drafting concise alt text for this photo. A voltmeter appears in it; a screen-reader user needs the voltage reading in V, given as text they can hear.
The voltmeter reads 28 V
